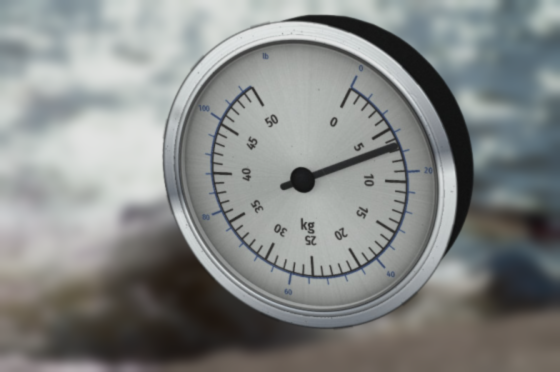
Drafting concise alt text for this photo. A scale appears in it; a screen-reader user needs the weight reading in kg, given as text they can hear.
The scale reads 6.5 kg
